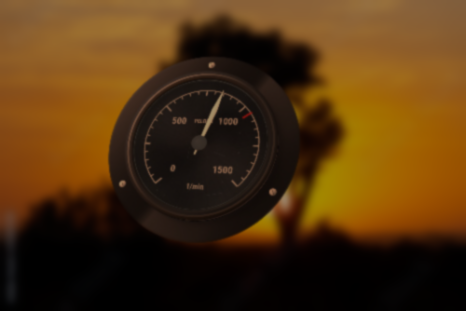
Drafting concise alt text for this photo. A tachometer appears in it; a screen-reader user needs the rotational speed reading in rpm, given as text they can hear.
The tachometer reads 850 rpm
